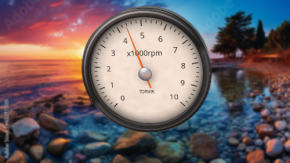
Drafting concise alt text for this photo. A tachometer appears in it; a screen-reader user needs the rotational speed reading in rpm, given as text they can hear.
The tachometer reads 4400 rpm
